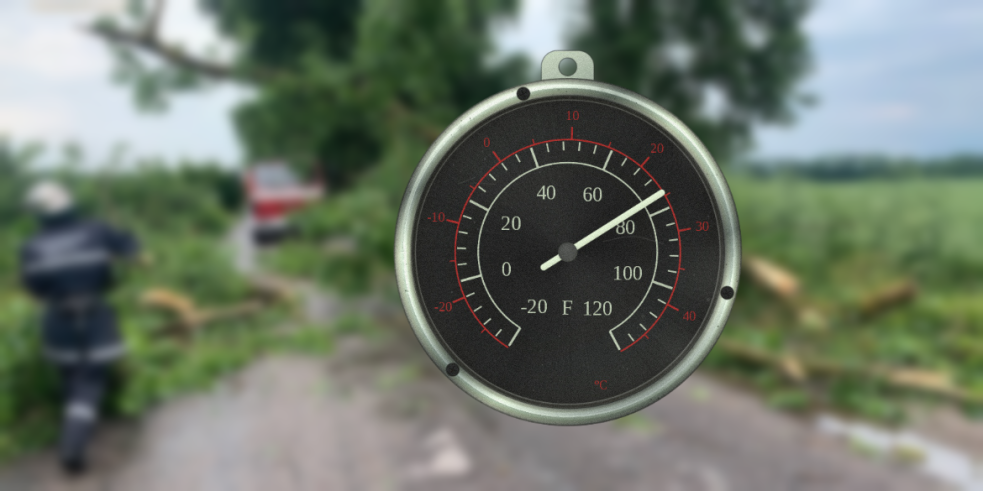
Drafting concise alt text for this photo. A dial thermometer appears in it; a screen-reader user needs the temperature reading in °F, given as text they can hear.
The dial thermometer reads 76 °F
